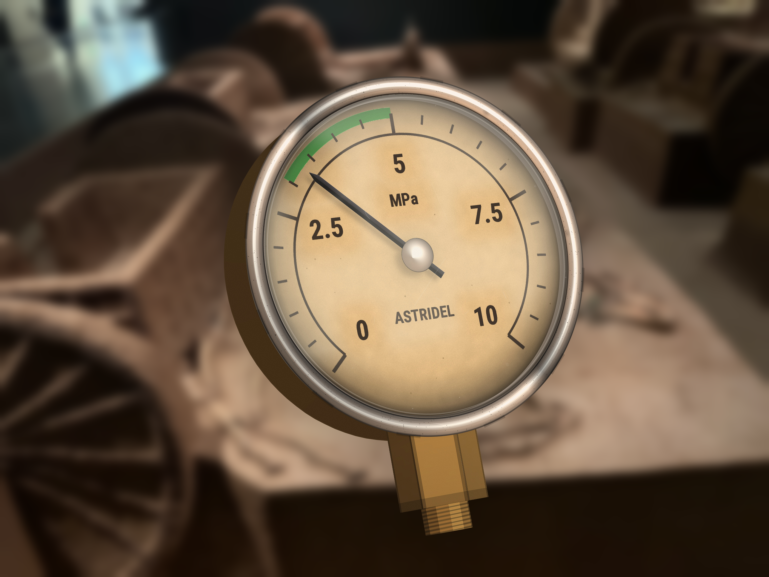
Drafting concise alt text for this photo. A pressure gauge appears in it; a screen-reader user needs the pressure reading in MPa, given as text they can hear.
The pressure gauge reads 3.25 MPa
